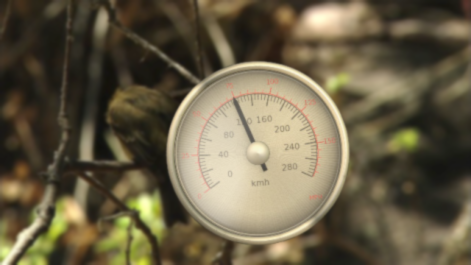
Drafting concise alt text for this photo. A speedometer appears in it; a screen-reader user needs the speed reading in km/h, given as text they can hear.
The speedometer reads 120 km/h
